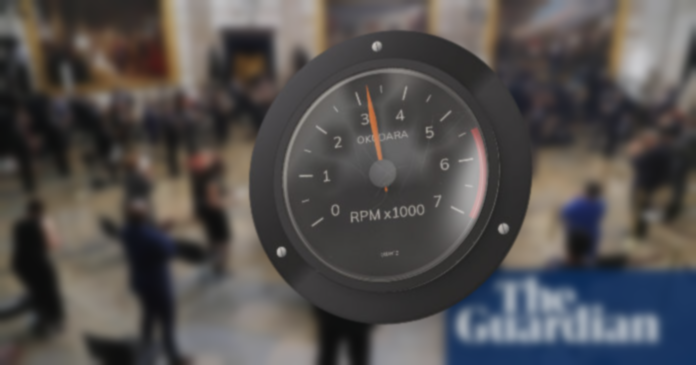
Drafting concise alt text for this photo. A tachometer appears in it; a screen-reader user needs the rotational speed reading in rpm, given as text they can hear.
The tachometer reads 3250 rpm
